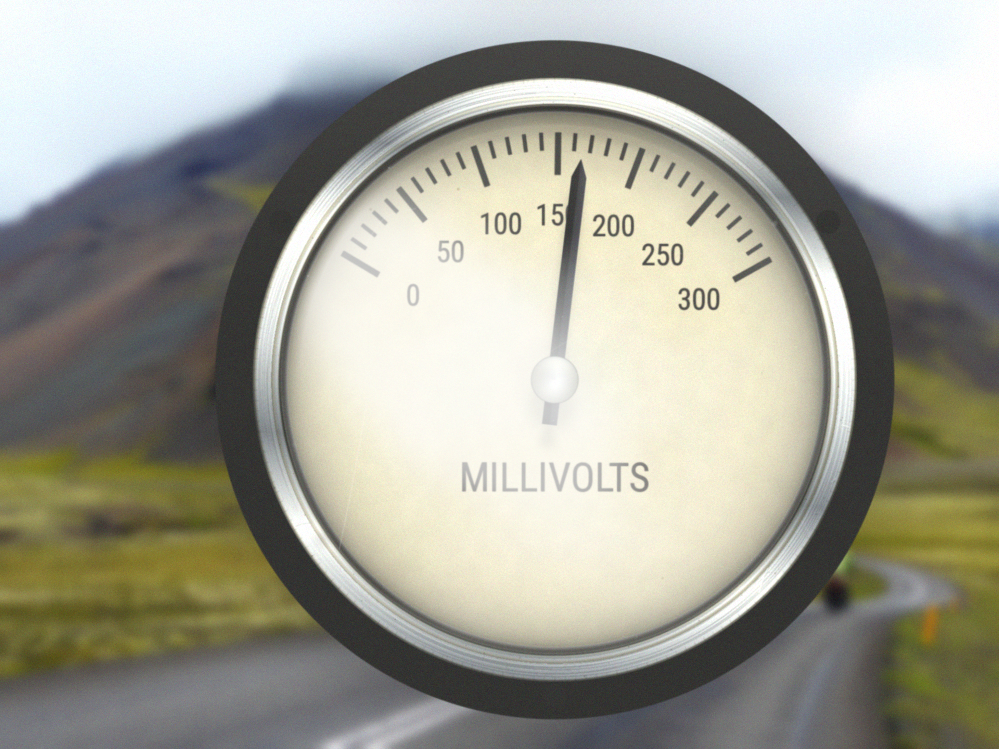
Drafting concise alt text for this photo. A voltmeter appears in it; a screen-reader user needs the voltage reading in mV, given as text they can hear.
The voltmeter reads 165 mV
